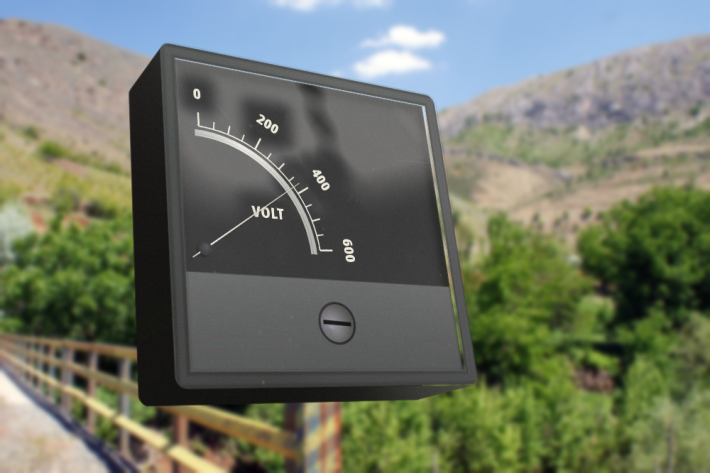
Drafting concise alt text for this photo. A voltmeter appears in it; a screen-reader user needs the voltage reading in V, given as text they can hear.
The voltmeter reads 375 V
